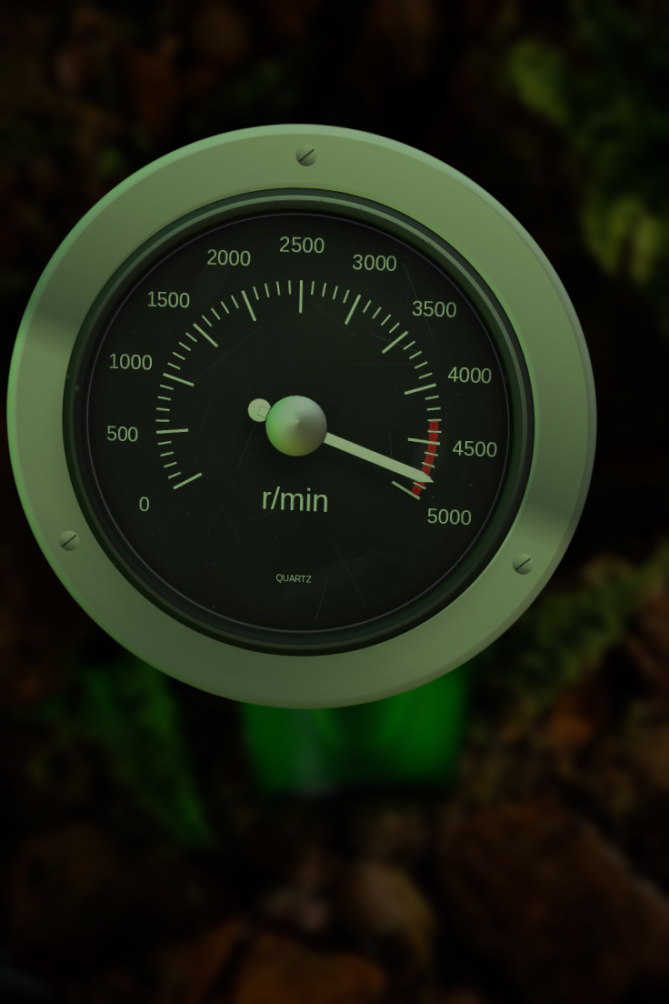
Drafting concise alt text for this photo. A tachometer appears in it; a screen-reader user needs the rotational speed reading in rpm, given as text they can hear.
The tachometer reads 4800 rpm
